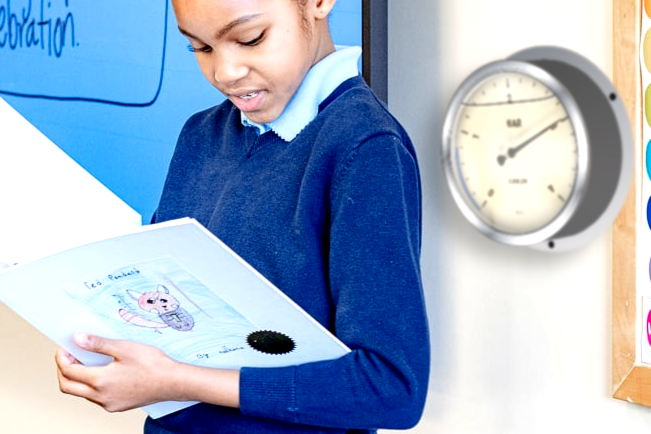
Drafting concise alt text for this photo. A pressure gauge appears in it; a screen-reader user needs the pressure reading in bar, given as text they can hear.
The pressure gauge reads 3 bar
